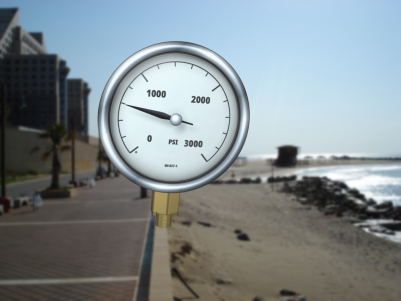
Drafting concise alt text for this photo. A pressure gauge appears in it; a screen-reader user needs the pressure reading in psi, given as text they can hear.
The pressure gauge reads 600 psi
